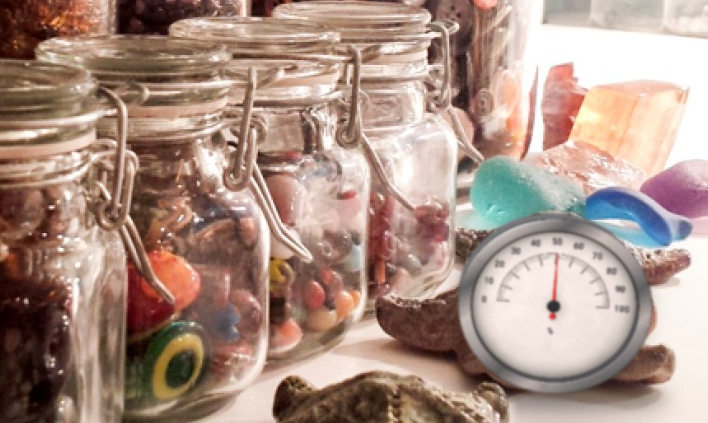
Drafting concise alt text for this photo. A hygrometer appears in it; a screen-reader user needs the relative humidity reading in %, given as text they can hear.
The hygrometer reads 50 %
